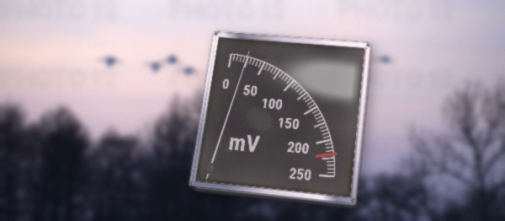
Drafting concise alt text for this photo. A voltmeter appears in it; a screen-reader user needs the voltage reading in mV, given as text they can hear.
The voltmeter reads 25 mV
